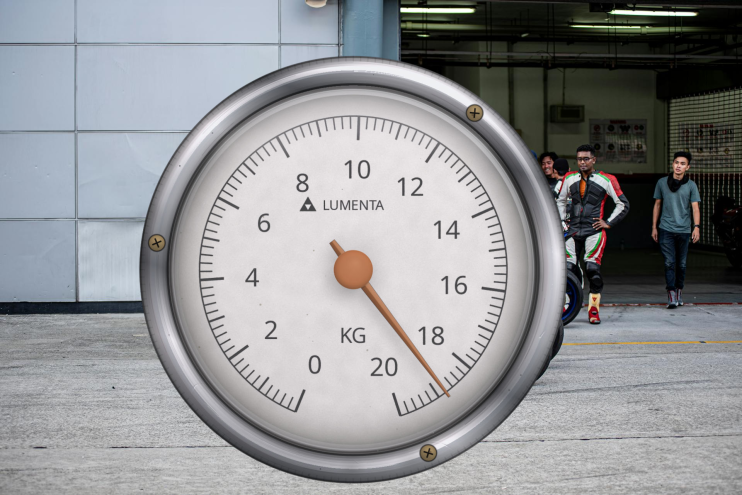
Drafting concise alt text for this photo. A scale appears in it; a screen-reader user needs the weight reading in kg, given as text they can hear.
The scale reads 18.8 kg
